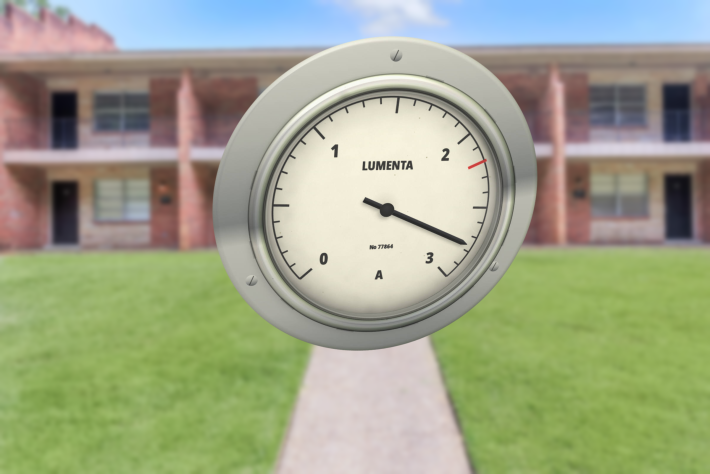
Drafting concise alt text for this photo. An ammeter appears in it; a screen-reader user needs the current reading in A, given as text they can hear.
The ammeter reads 2.75 A
